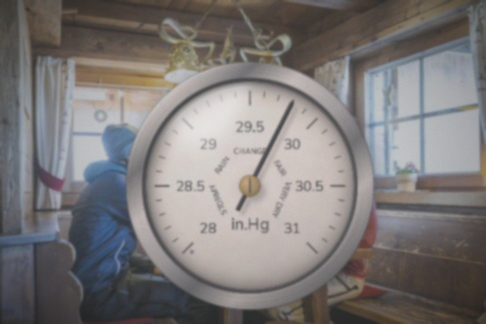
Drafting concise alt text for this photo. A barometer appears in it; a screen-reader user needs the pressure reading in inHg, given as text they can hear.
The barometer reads 29.8 inHg
